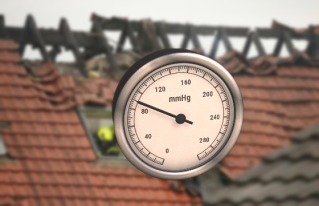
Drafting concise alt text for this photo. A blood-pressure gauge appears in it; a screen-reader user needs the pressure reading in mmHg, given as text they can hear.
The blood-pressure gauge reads 90 mmHg
